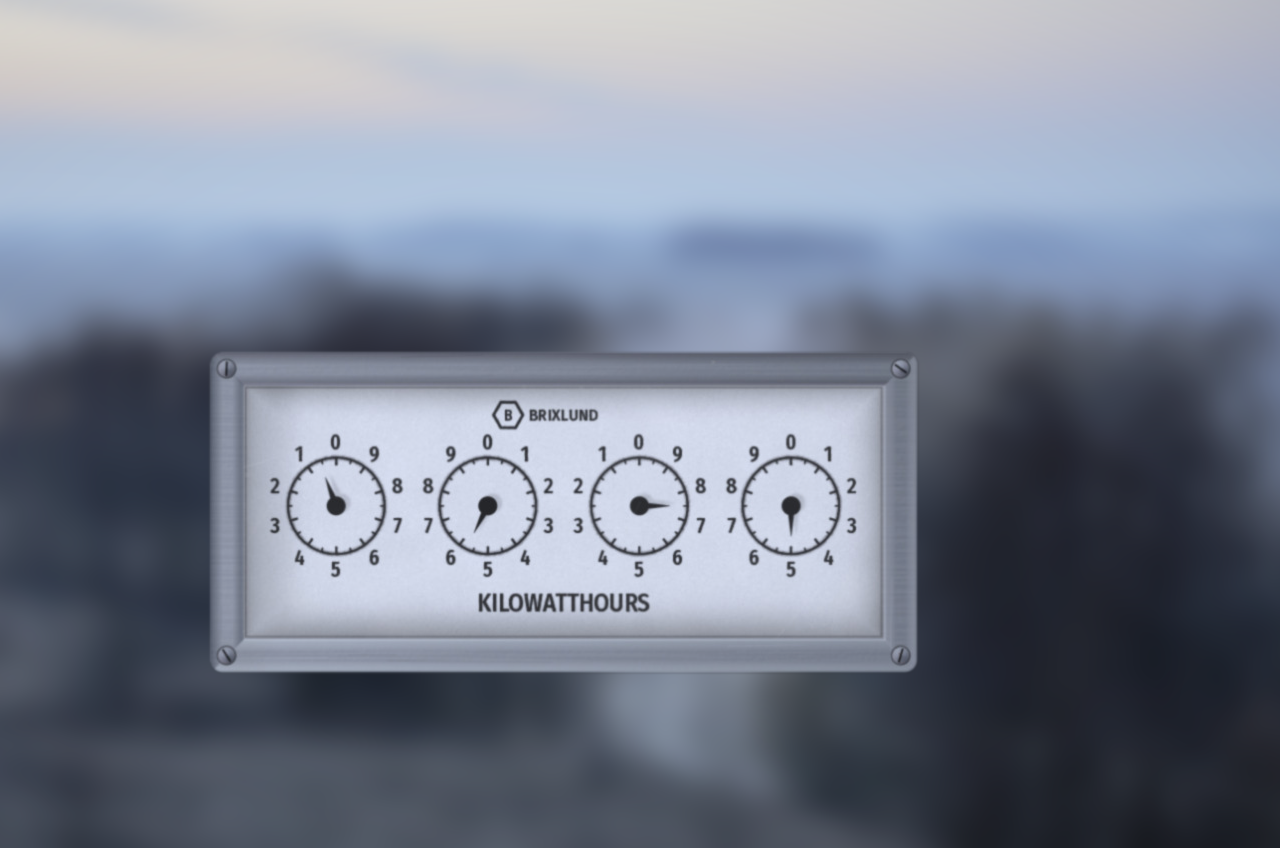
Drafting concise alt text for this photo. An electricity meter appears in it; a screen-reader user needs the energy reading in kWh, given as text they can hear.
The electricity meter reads 575 kWh
